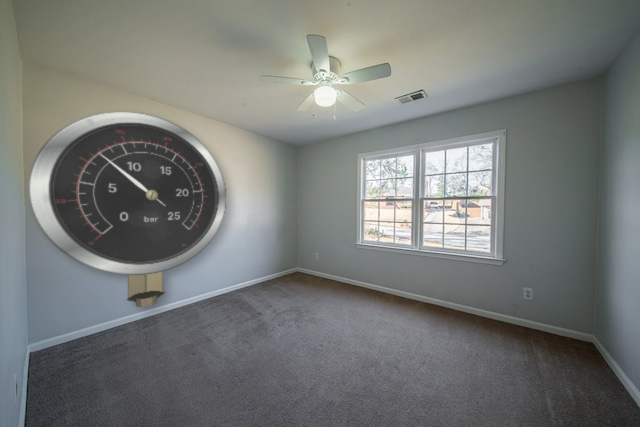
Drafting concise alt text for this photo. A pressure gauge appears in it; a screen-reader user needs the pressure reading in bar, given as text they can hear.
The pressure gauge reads 8 bar
